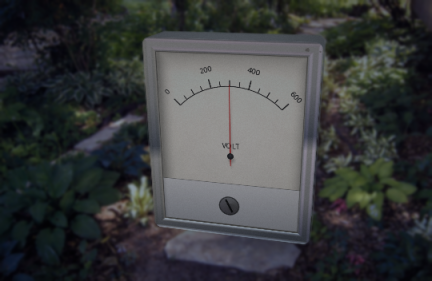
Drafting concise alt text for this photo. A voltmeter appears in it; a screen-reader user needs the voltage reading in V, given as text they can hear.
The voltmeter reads 300 V
